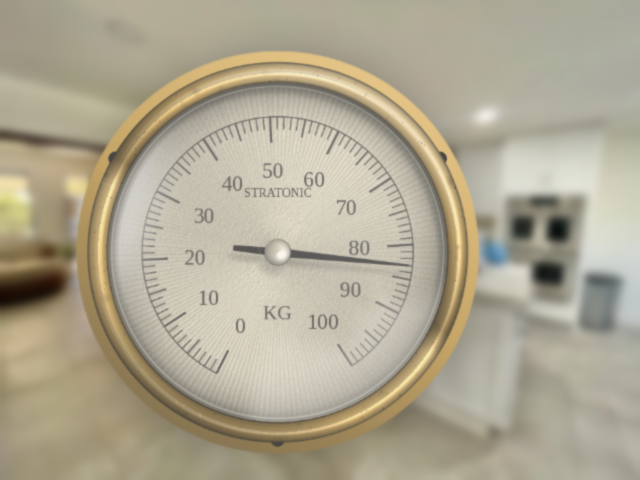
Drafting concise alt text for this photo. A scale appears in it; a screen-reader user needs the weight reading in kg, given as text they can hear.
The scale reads 83 kg
